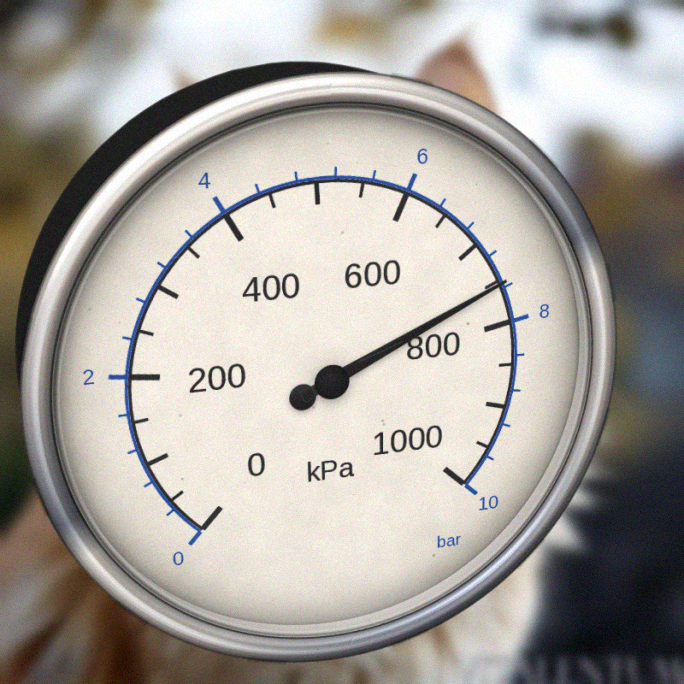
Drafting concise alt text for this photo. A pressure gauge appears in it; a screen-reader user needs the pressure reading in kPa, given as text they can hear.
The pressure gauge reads 750 kPa
